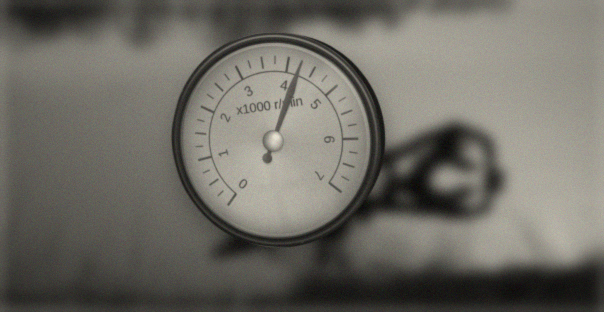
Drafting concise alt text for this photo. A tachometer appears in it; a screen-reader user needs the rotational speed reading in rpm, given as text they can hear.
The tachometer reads 4250 rpm
